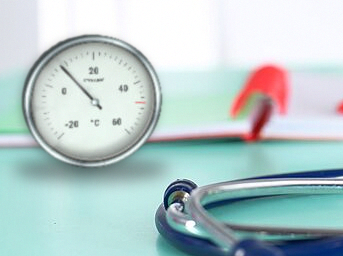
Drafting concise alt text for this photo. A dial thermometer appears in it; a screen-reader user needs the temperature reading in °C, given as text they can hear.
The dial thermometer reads 8 °C
